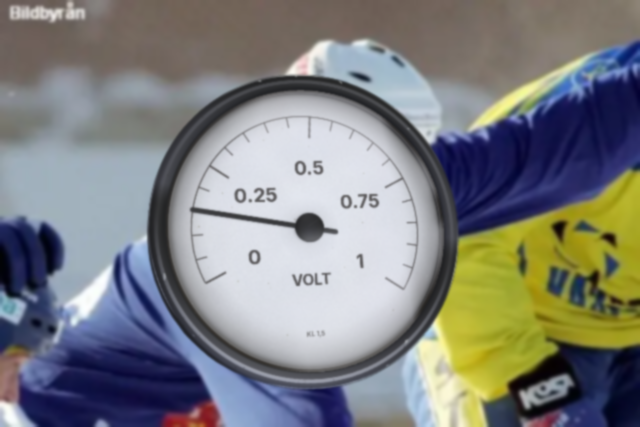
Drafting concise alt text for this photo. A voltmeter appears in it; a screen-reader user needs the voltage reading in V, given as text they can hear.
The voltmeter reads 0.15 V
